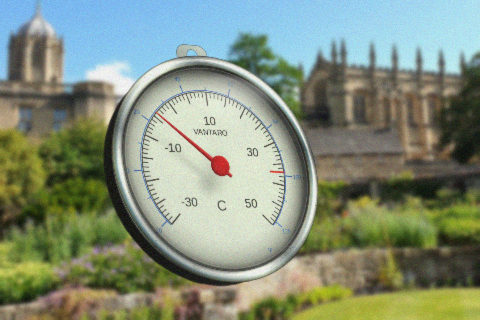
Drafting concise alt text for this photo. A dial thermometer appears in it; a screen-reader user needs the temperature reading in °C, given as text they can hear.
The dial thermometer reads -5 °C
